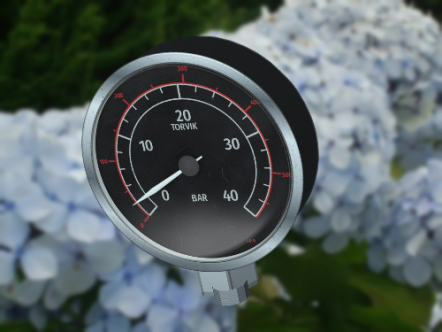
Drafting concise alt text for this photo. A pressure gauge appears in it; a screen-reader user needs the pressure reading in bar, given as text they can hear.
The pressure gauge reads 2 bar
